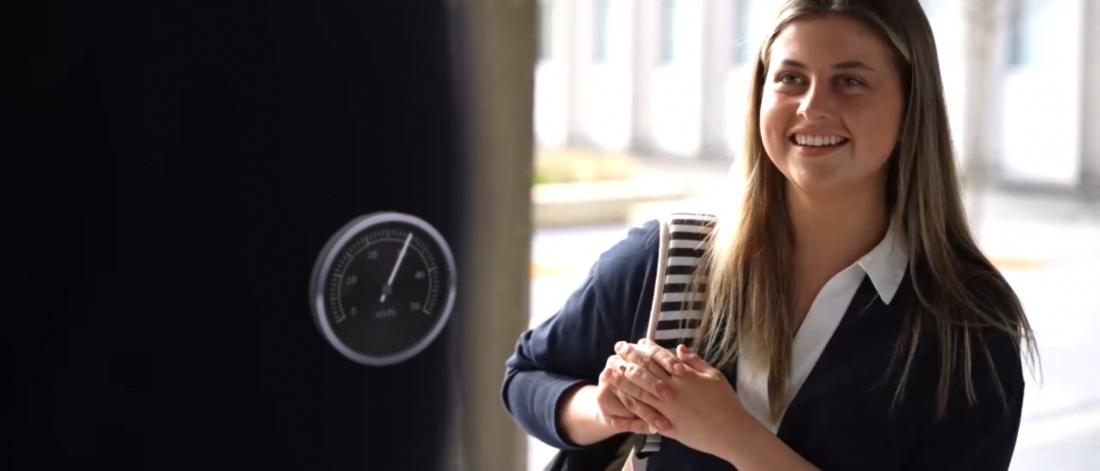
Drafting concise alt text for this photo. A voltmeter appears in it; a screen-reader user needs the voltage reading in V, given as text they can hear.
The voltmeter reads 30 V
